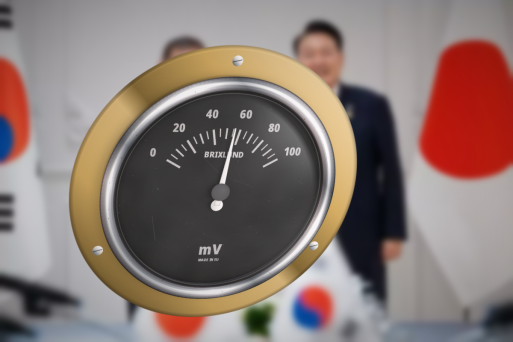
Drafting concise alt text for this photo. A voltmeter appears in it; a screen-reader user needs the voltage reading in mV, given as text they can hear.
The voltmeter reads 55 mV
